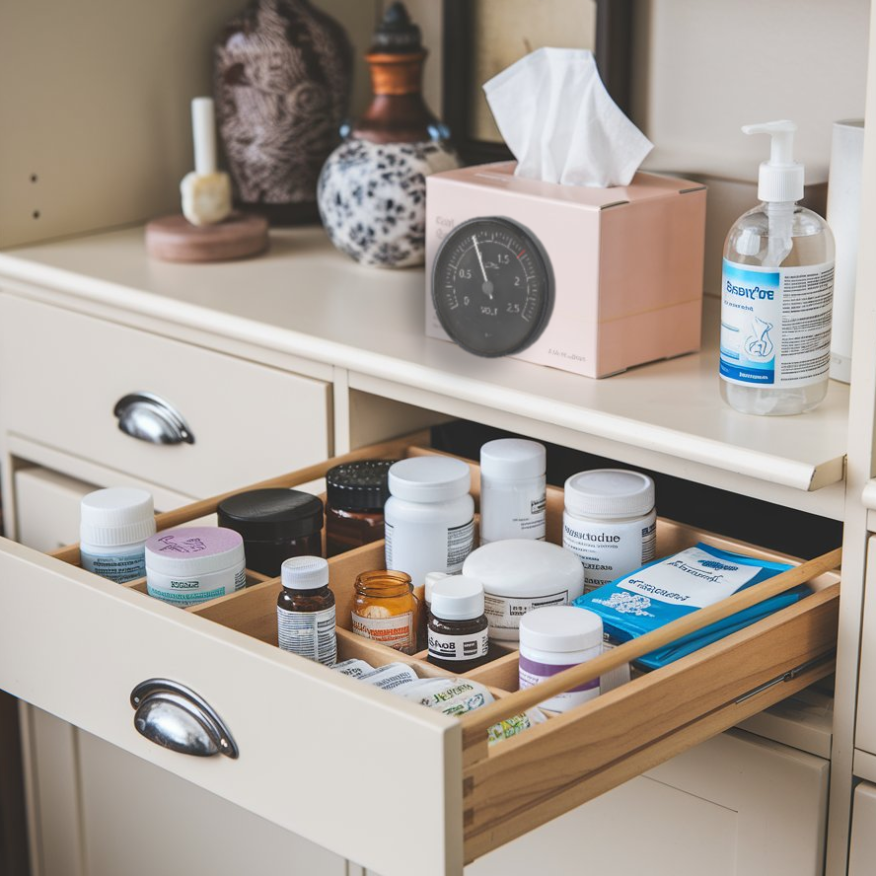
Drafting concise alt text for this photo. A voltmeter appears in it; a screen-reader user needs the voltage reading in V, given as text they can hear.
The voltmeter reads 1 V
